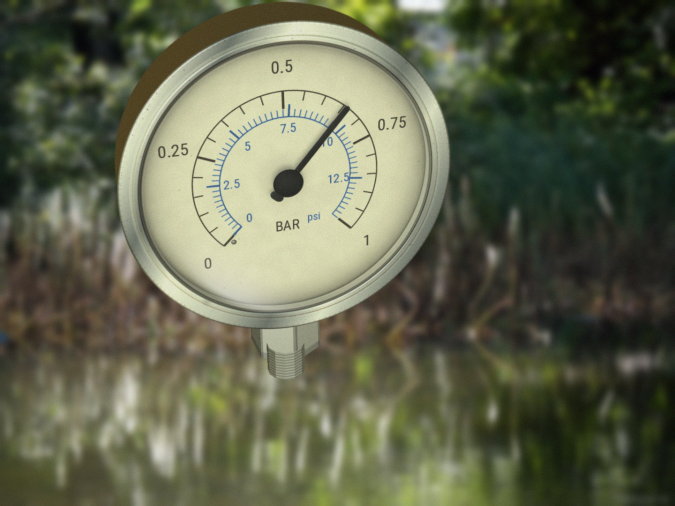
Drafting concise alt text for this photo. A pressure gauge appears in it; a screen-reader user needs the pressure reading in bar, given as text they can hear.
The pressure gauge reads 0.65 bar
